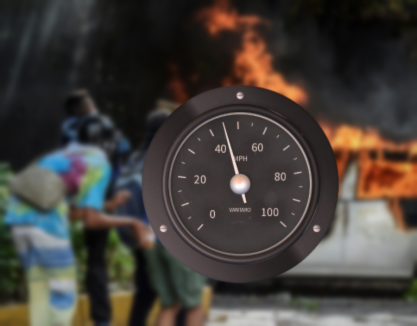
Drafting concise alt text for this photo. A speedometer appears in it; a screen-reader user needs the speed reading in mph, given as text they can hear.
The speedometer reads 45 mph
